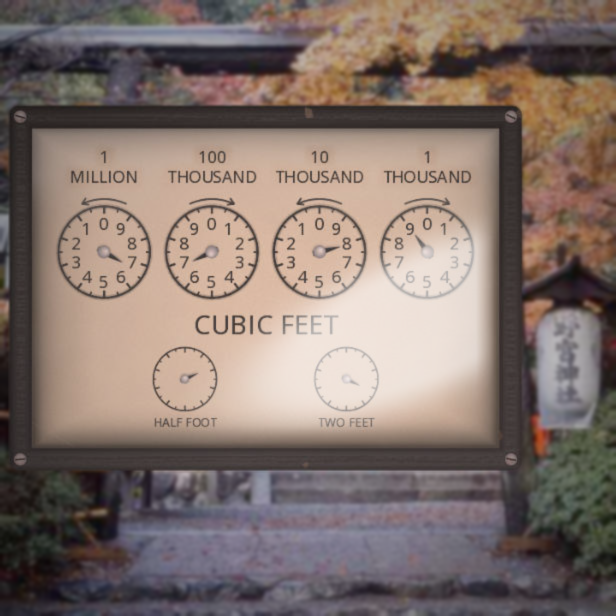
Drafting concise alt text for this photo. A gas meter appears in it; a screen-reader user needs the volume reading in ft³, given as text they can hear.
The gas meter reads 667900 ft³
